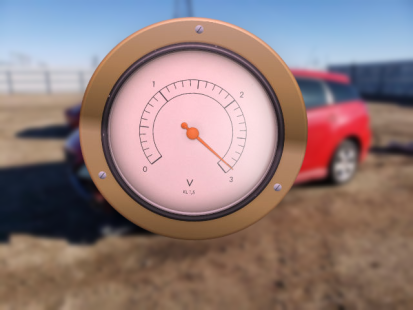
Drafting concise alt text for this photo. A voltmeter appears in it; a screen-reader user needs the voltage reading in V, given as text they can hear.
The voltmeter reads 2.9 V
